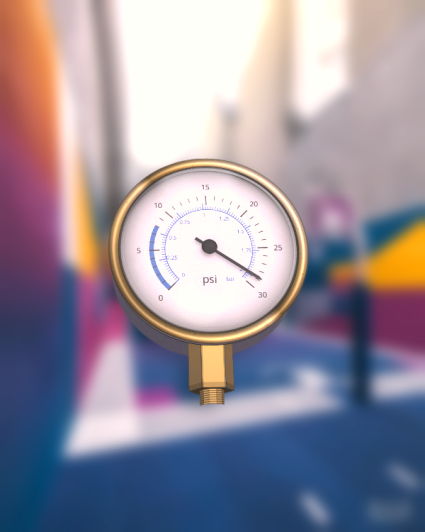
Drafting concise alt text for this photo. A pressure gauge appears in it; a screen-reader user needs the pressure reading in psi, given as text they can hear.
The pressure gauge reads 29 psi
